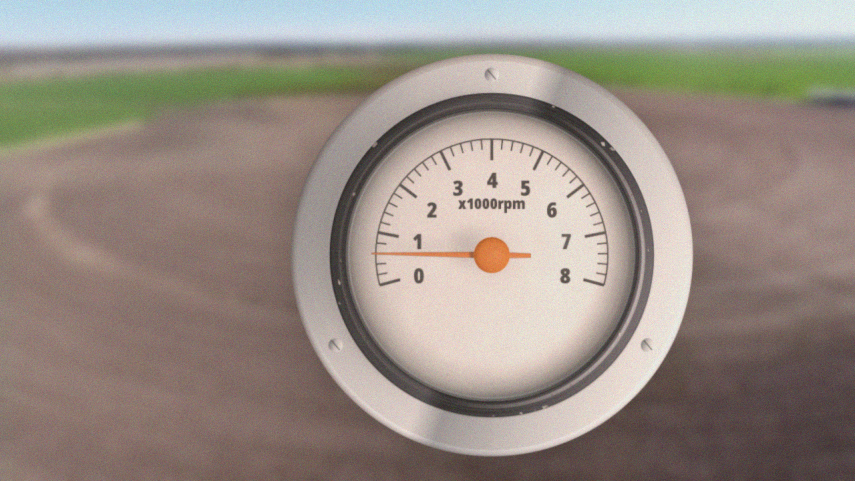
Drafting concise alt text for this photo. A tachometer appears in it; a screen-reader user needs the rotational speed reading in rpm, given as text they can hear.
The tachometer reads 600 rpm
